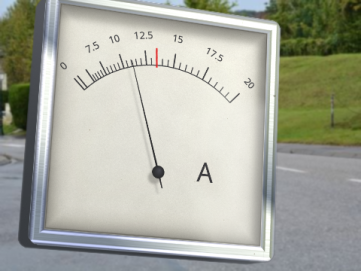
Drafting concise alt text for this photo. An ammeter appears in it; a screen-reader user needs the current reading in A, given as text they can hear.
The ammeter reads 11 A
